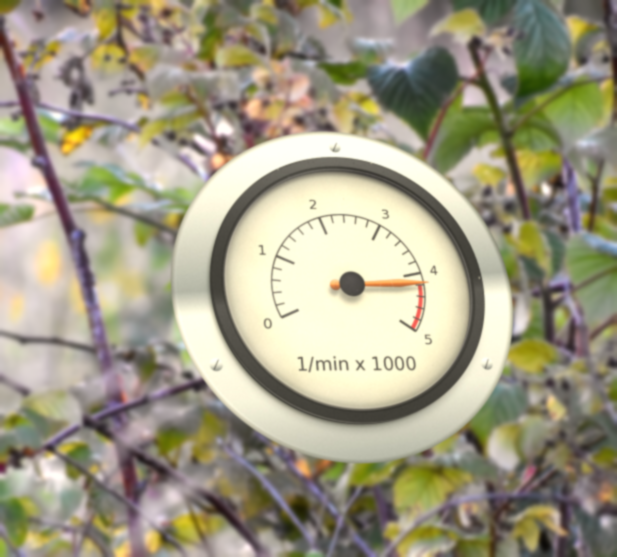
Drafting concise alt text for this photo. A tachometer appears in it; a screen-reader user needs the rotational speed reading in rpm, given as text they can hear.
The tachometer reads 4200 rpm
